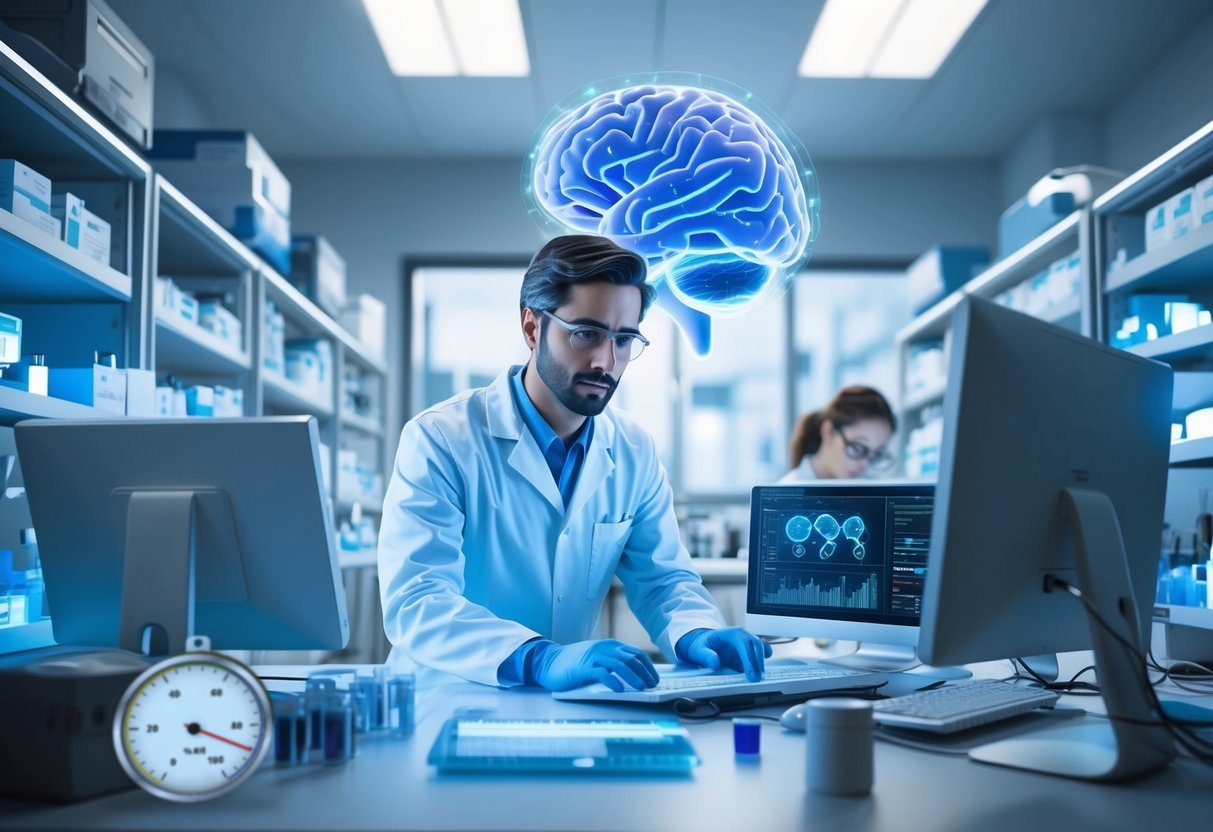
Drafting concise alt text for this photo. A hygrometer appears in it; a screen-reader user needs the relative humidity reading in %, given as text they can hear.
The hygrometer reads 88 %
